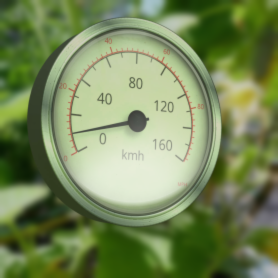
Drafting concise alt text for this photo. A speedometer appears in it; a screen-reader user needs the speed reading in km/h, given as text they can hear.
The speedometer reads 10 km/h
